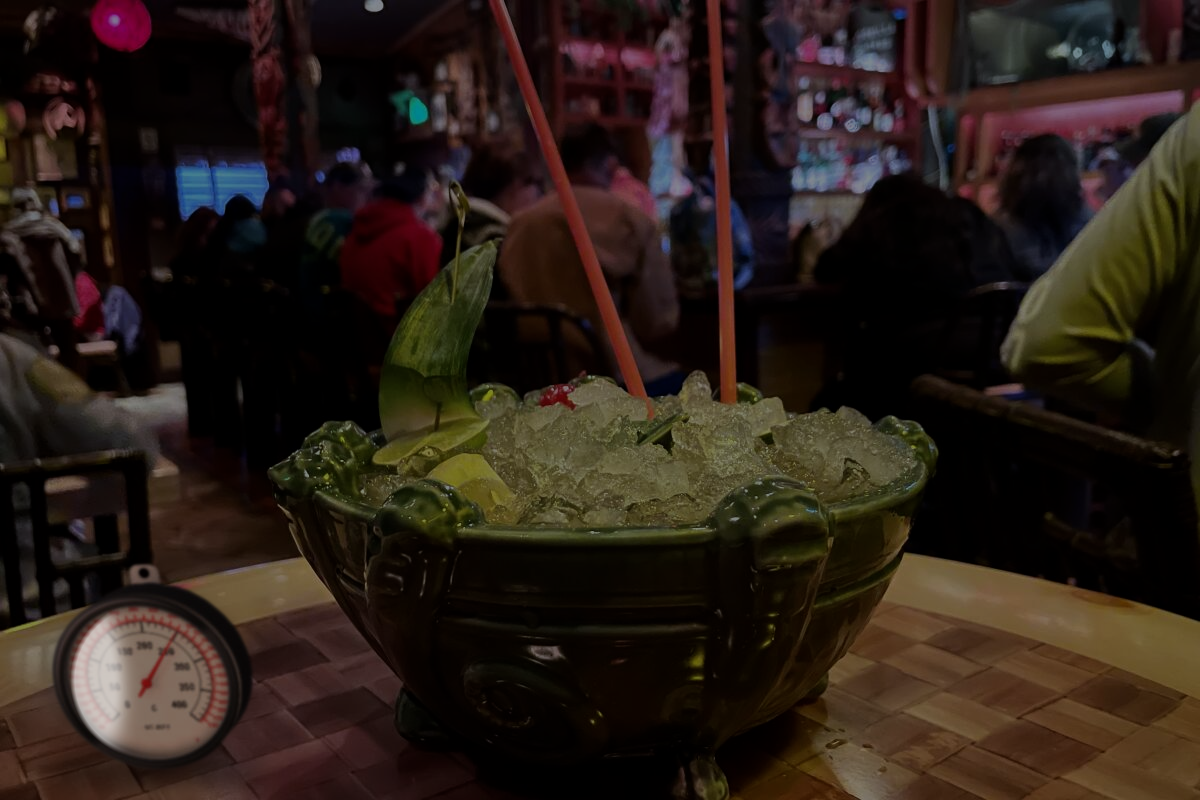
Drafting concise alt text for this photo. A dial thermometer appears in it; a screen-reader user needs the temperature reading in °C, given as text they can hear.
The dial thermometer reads 250 °C
